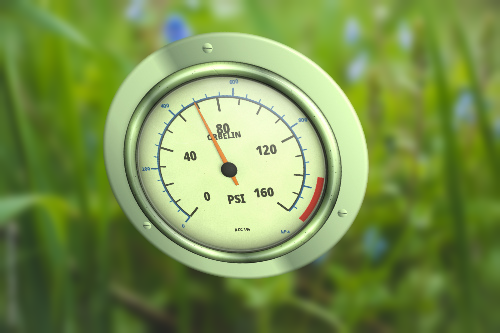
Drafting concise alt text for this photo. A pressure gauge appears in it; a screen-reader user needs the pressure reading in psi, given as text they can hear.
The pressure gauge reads 70 psi
